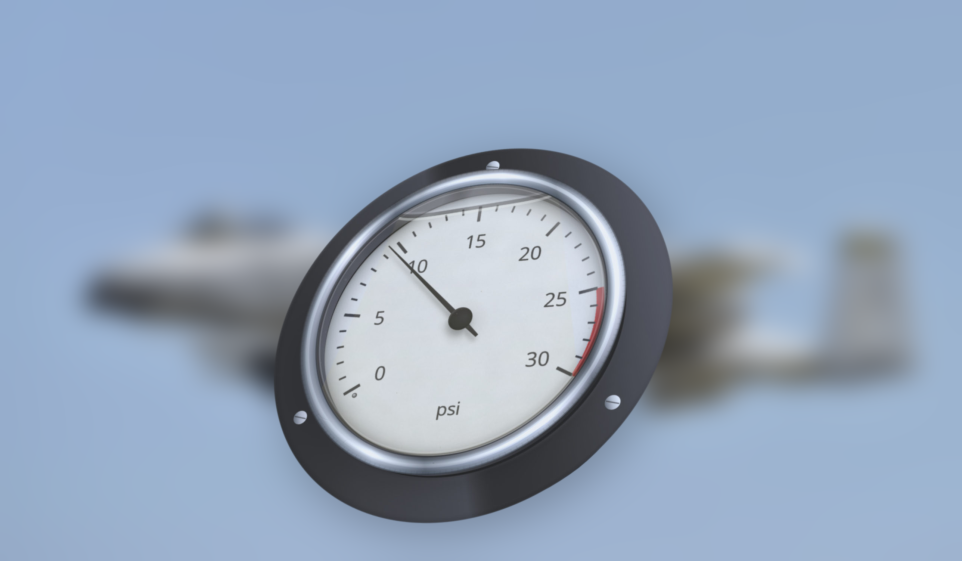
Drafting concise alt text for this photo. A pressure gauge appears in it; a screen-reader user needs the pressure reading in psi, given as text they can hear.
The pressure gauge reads 9.5 psi
